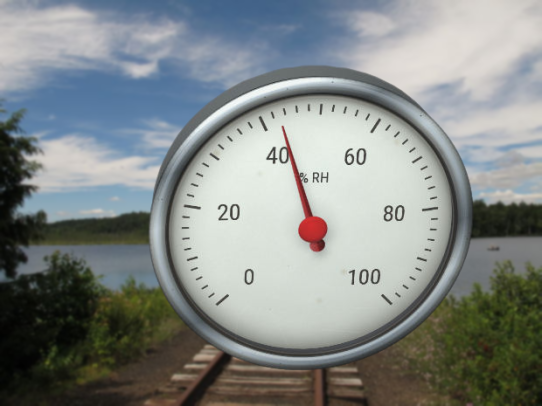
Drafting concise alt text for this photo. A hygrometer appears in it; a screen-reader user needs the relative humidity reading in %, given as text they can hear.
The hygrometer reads 43 %
